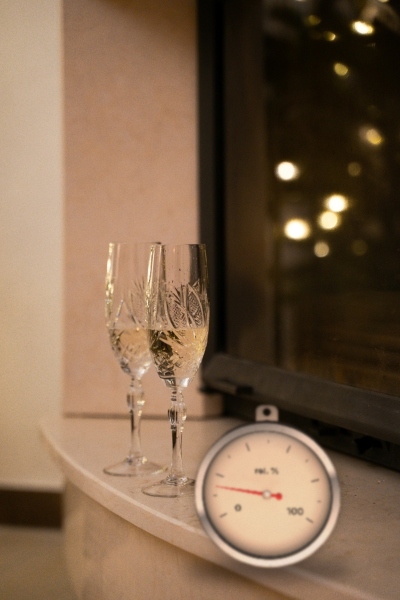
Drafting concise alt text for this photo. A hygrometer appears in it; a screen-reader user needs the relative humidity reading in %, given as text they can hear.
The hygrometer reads 15 %
